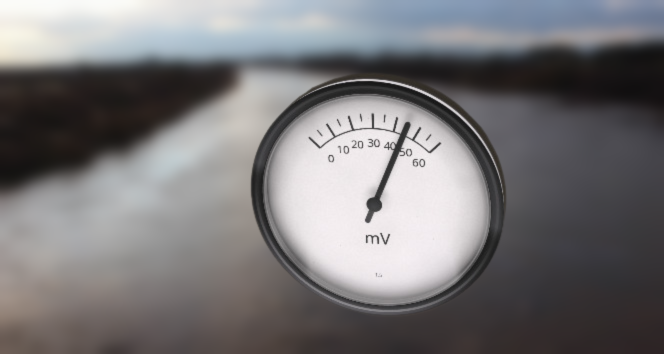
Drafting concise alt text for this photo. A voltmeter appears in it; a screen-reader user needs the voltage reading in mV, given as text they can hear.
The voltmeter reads 45 mV
